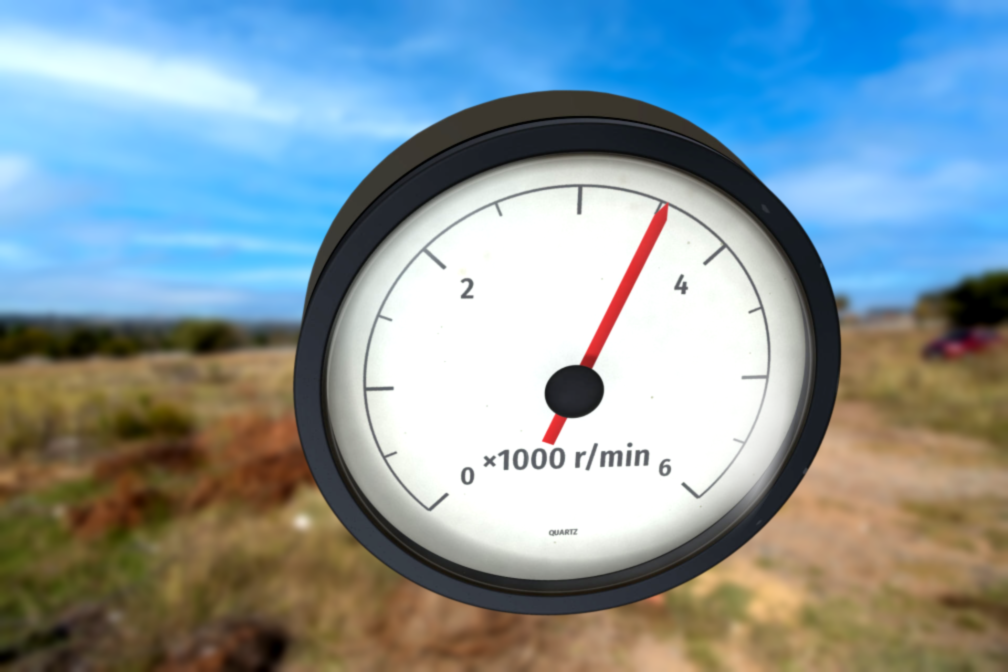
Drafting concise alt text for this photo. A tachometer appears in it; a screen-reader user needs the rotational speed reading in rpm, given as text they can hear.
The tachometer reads 3500 rpm
